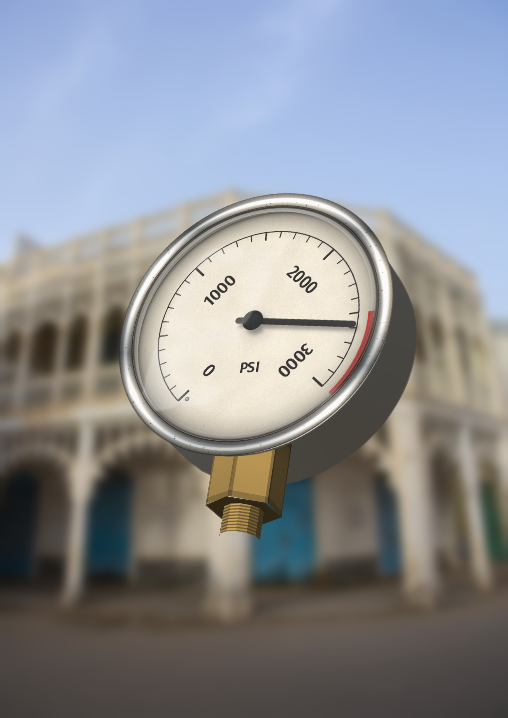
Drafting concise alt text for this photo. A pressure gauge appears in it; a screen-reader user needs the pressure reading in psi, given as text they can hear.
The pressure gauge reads 2600 psi
